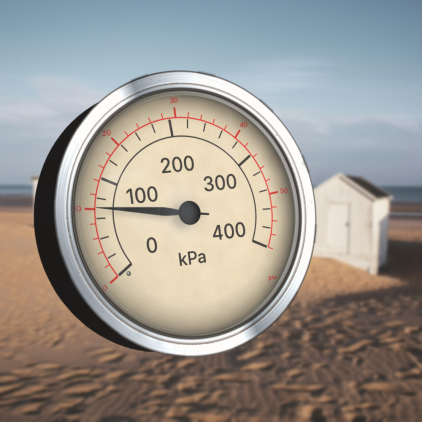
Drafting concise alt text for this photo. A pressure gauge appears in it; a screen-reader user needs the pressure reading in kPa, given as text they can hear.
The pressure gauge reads 70 kPa
